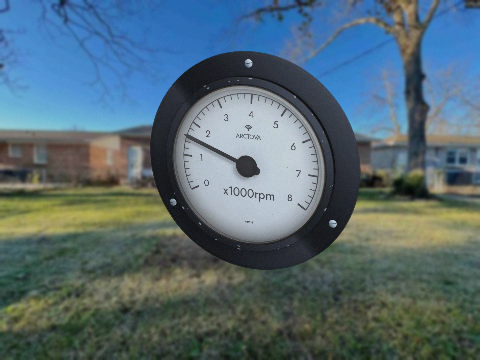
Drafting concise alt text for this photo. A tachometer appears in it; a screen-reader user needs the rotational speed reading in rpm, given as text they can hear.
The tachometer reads 1600 rpm
